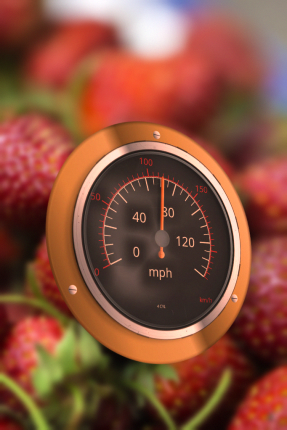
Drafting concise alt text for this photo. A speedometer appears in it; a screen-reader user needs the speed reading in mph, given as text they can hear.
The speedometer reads 70 mph
